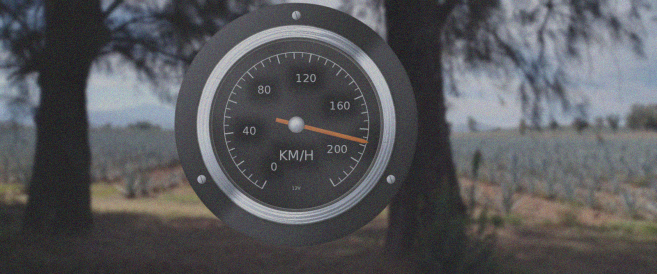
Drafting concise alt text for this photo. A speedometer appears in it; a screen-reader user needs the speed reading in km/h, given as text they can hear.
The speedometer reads 187.5 km/h
